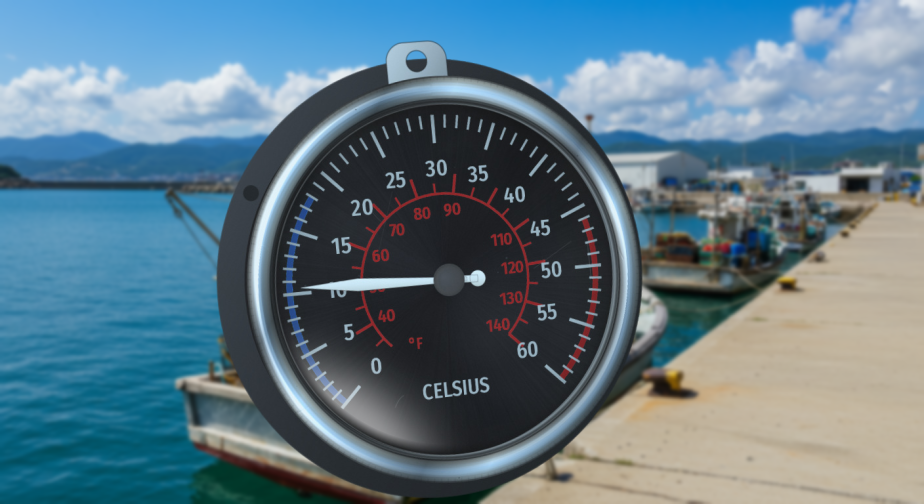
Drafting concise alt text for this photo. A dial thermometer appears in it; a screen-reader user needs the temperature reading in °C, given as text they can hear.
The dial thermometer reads 10.5 °C
